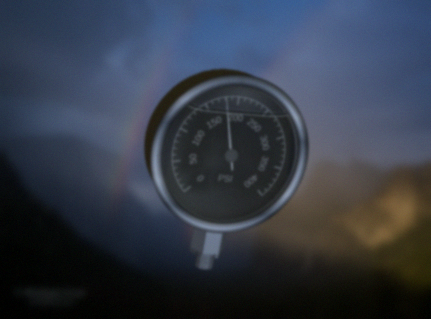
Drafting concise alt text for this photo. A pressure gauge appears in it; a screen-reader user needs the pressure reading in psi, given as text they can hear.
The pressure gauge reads 180 psi
